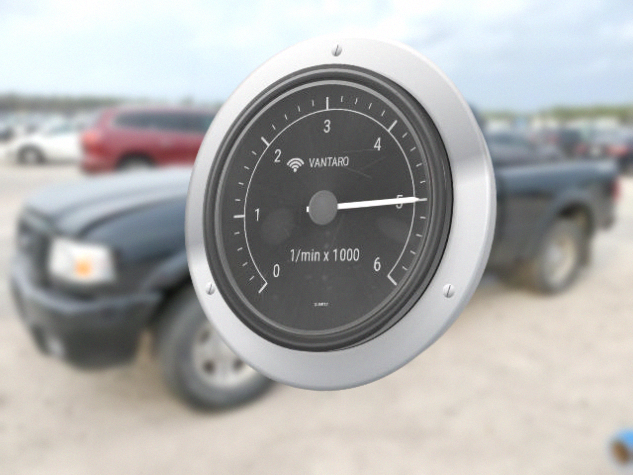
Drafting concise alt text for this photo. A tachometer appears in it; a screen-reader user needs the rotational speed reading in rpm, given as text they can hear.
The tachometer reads 5000 rpm
